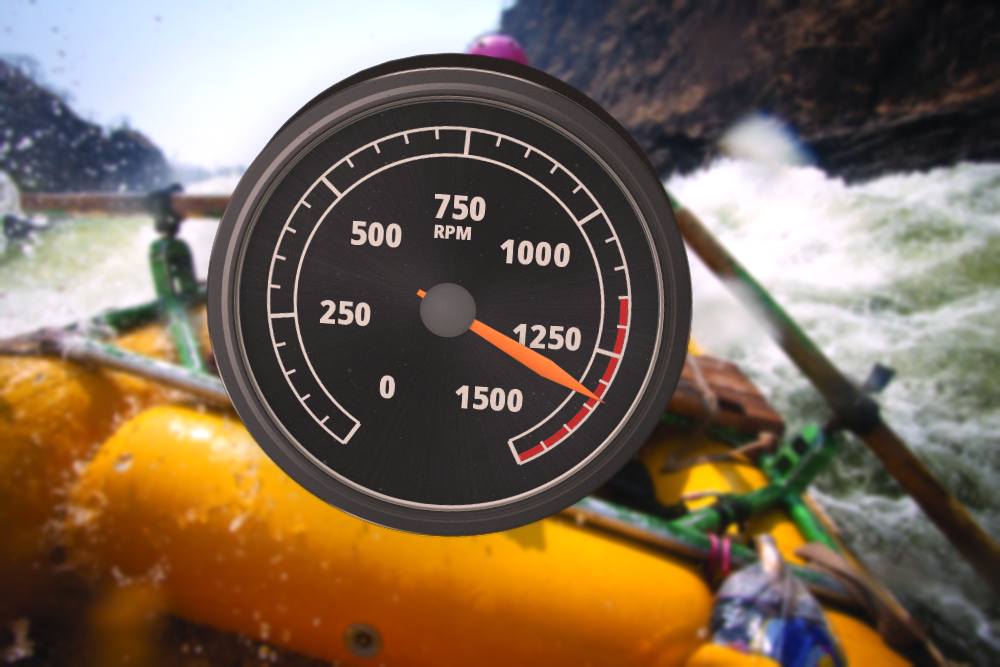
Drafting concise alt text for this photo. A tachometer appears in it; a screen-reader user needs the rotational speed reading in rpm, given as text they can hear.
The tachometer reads 1325 rpm
